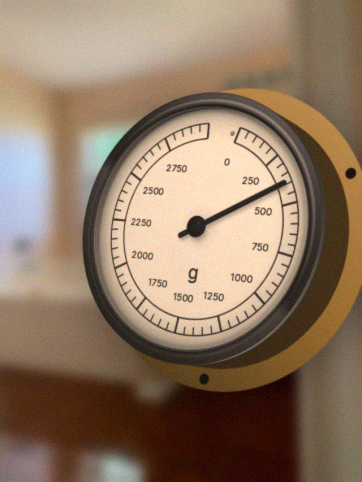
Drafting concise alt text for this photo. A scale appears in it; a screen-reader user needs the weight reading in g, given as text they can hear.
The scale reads 400 g
